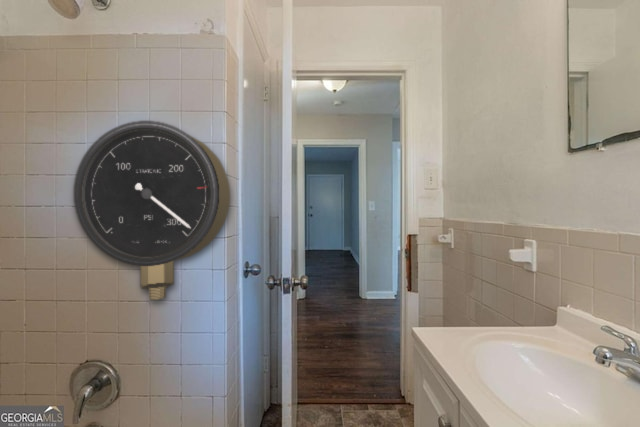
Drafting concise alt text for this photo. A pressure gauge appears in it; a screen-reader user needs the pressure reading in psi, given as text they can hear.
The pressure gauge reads 290 psi
